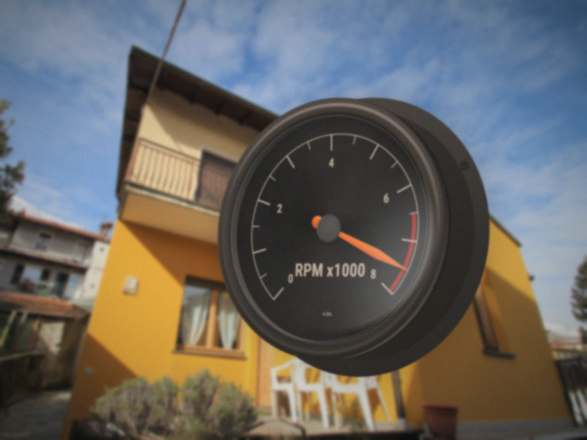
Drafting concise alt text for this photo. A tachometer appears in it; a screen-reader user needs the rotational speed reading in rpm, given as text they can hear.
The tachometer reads 7500 rpm
